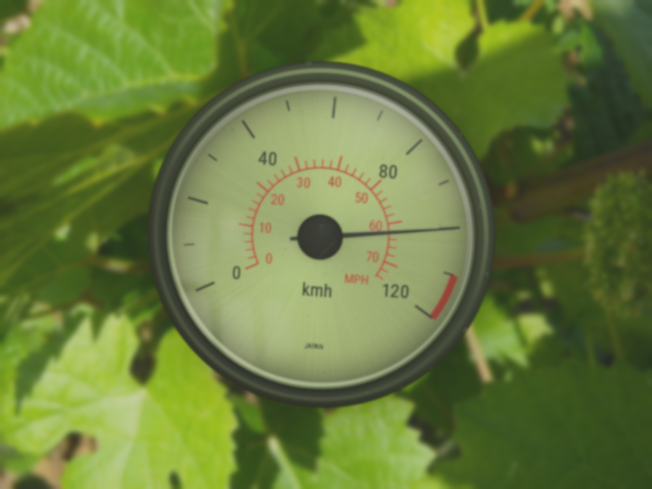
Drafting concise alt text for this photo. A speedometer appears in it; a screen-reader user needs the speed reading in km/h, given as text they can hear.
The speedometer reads 100 km/h
